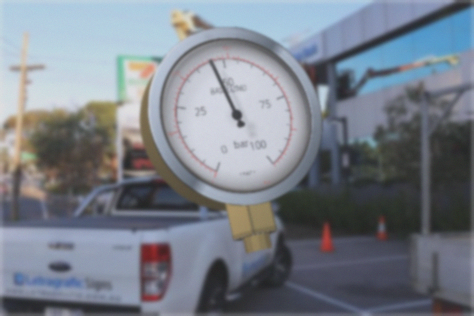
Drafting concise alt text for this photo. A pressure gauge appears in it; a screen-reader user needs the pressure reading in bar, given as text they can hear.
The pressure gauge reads 45 bar
